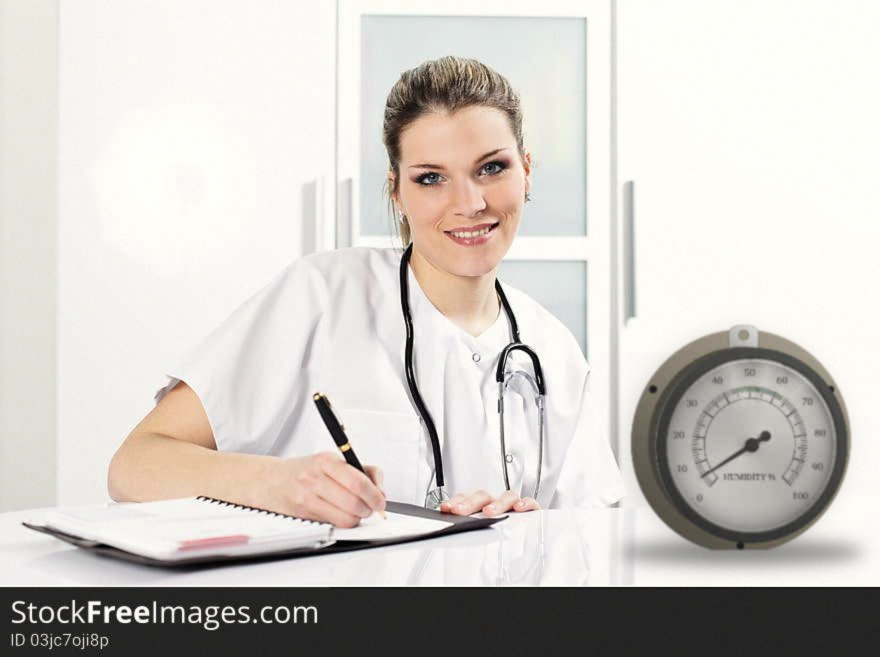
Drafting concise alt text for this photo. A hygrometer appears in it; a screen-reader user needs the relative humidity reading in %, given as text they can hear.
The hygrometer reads 5 %
